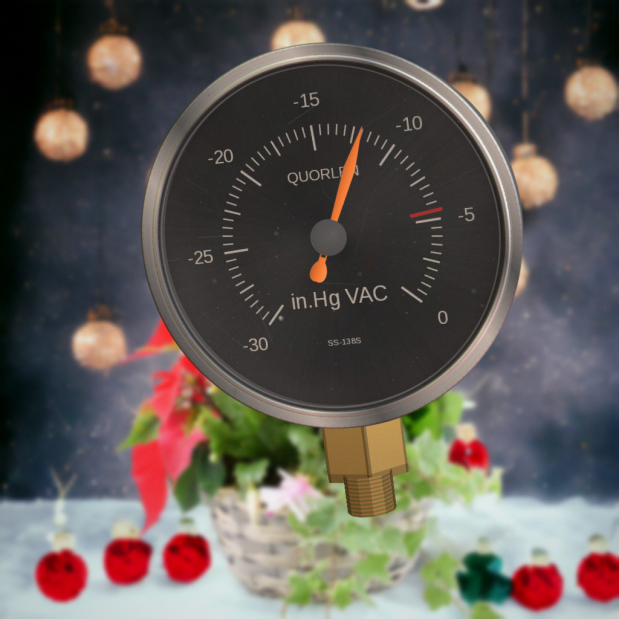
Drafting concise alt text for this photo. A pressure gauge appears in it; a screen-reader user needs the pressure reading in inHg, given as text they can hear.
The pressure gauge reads -12 inHg
